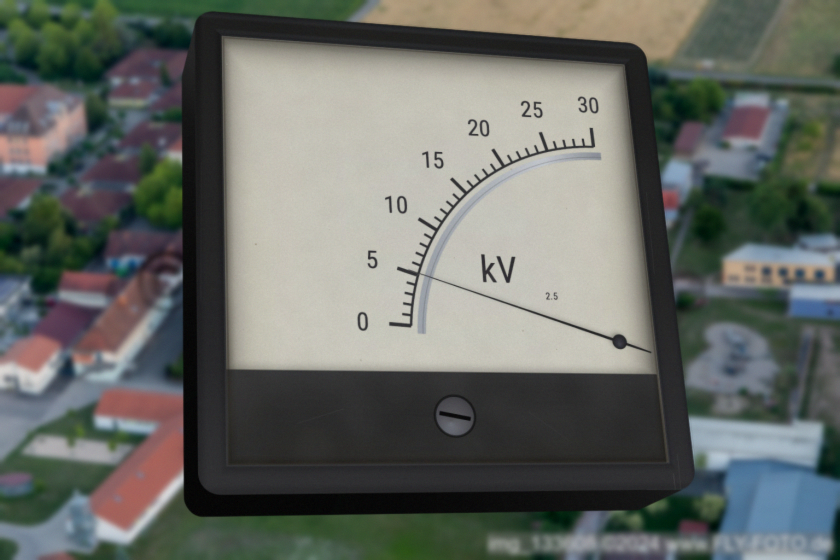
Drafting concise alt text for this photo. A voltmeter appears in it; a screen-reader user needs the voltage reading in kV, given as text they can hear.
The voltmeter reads 5 kV
